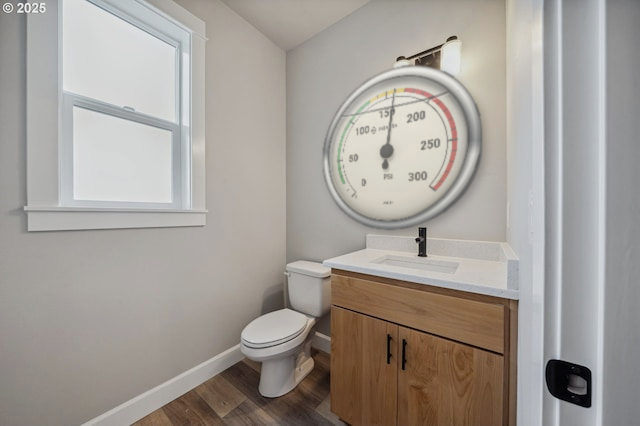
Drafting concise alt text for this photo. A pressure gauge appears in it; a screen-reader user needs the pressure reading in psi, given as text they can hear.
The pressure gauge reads 160 psi
